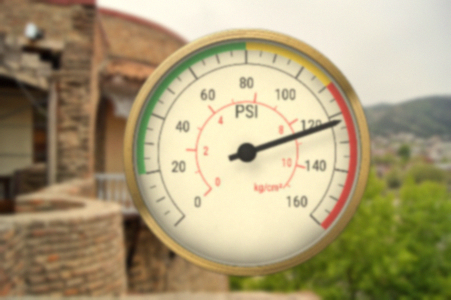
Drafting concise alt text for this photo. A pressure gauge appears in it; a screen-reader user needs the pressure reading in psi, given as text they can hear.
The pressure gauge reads 122.5 psi
